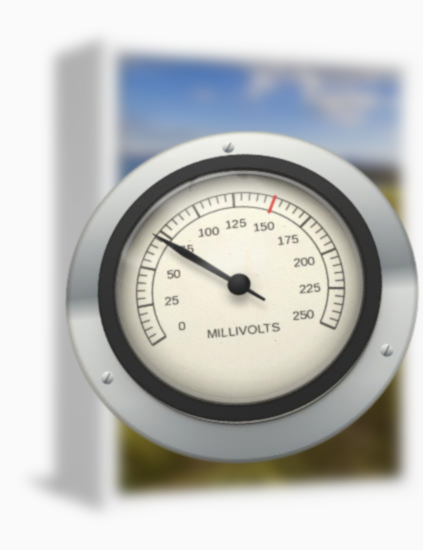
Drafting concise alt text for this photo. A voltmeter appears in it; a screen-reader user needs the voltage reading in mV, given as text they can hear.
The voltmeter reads 70 mV
